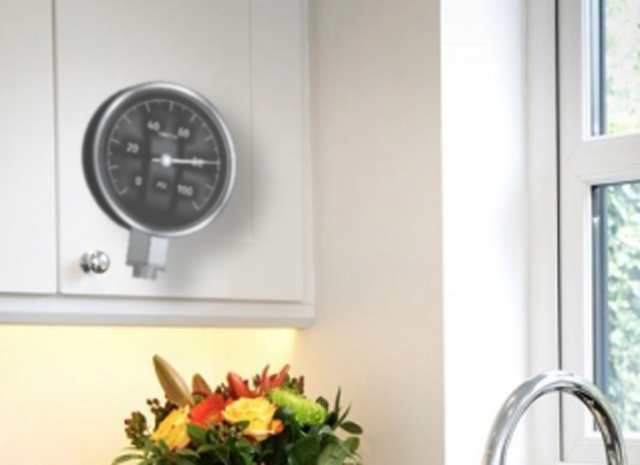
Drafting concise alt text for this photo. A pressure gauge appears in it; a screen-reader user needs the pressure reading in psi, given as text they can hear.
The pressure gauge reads 80 psi
